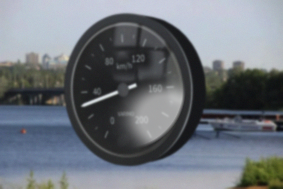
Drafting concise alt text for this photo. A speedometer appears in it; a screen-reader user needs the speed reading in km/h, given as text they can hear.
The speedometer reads 30 km/h
